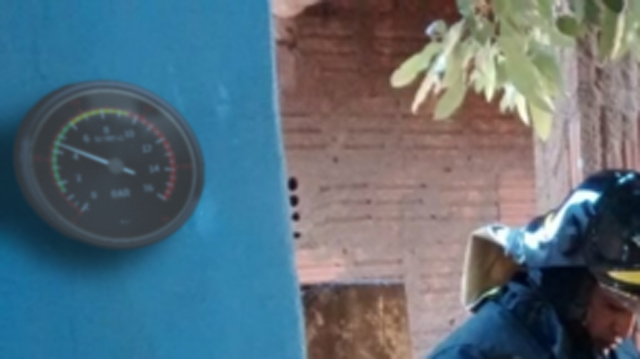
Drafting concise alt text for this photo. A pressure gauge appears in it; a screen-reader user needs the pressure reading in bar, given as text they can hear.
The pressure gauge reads 4.5 bar
